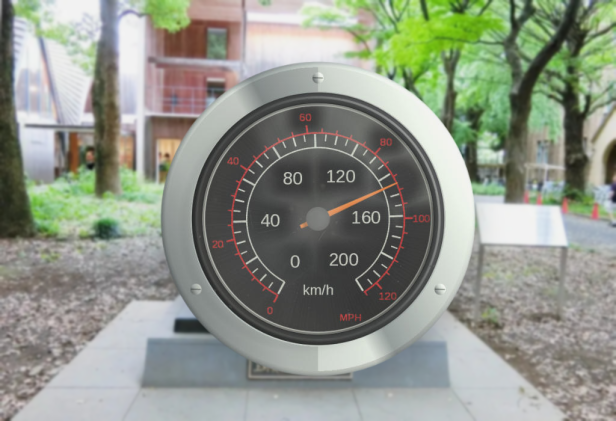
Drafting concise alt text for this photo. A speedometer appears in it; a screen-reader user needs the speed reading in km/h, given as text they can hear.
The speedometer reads 145 km/h
